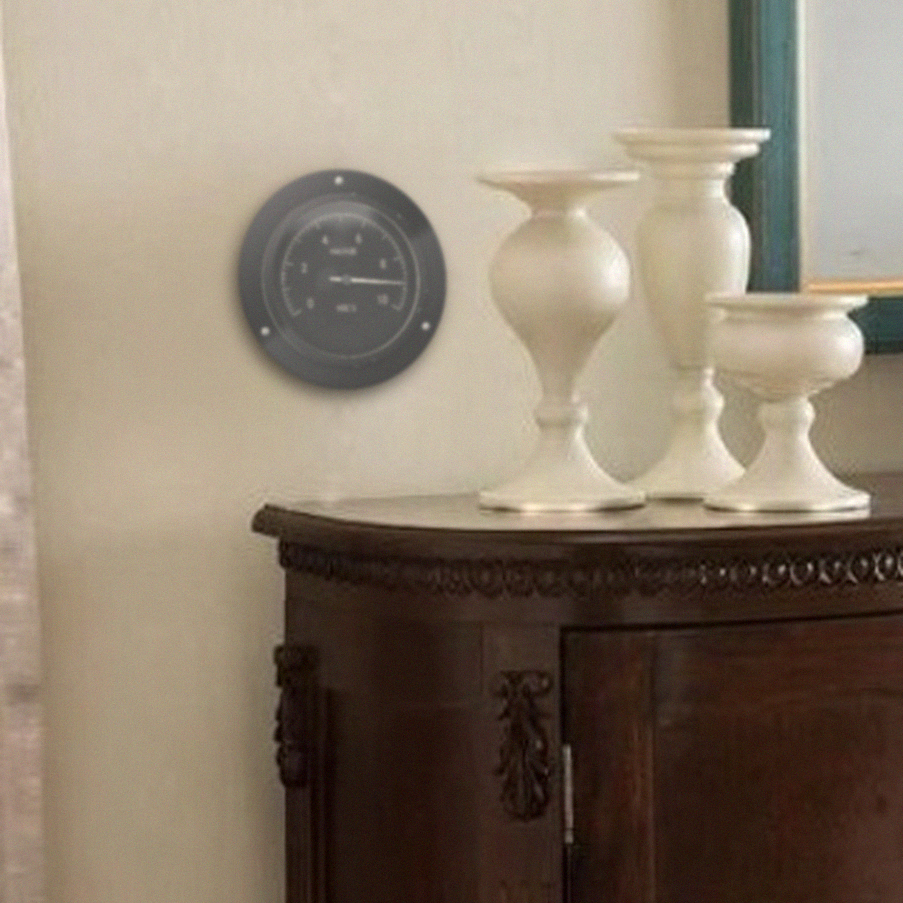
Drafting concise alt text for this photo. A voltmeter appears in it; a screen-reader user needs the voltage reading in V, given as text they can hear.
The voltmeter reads 9 V
